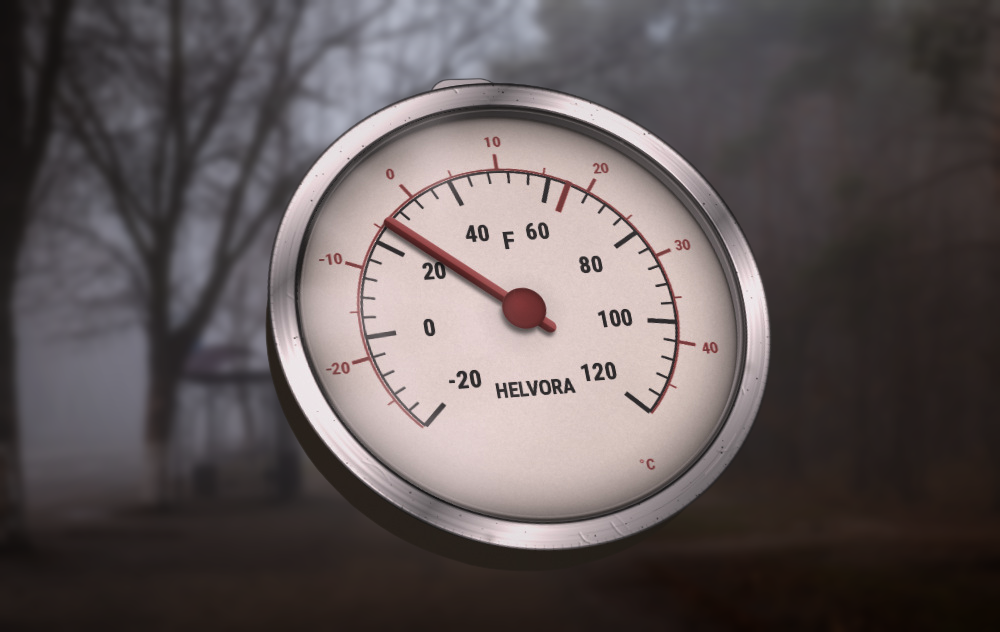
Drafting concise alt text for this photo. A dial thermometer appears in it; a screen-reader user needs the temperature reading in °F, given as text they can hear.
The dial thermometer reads 24 °F
